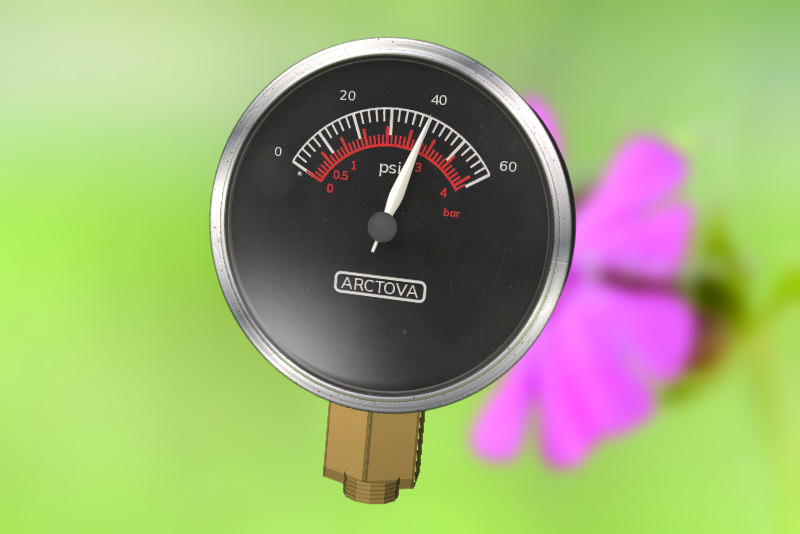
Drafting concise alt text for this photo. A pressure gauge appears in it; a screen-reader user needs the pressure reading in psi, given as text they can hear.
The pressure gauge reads 40 psi
